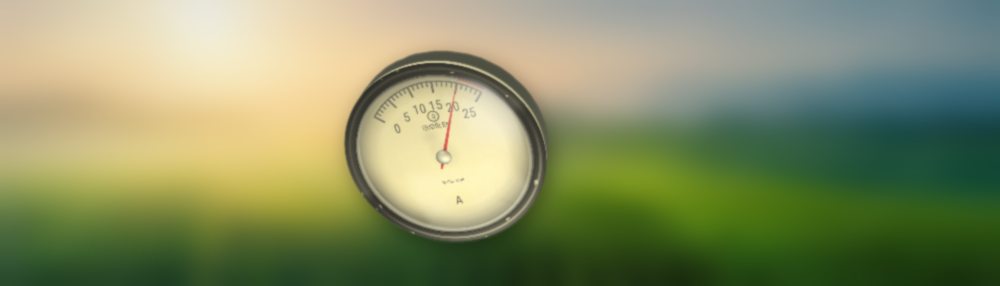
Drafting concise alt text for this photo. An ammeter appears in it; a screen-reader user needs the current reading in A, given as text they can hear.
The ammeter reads 20 A
